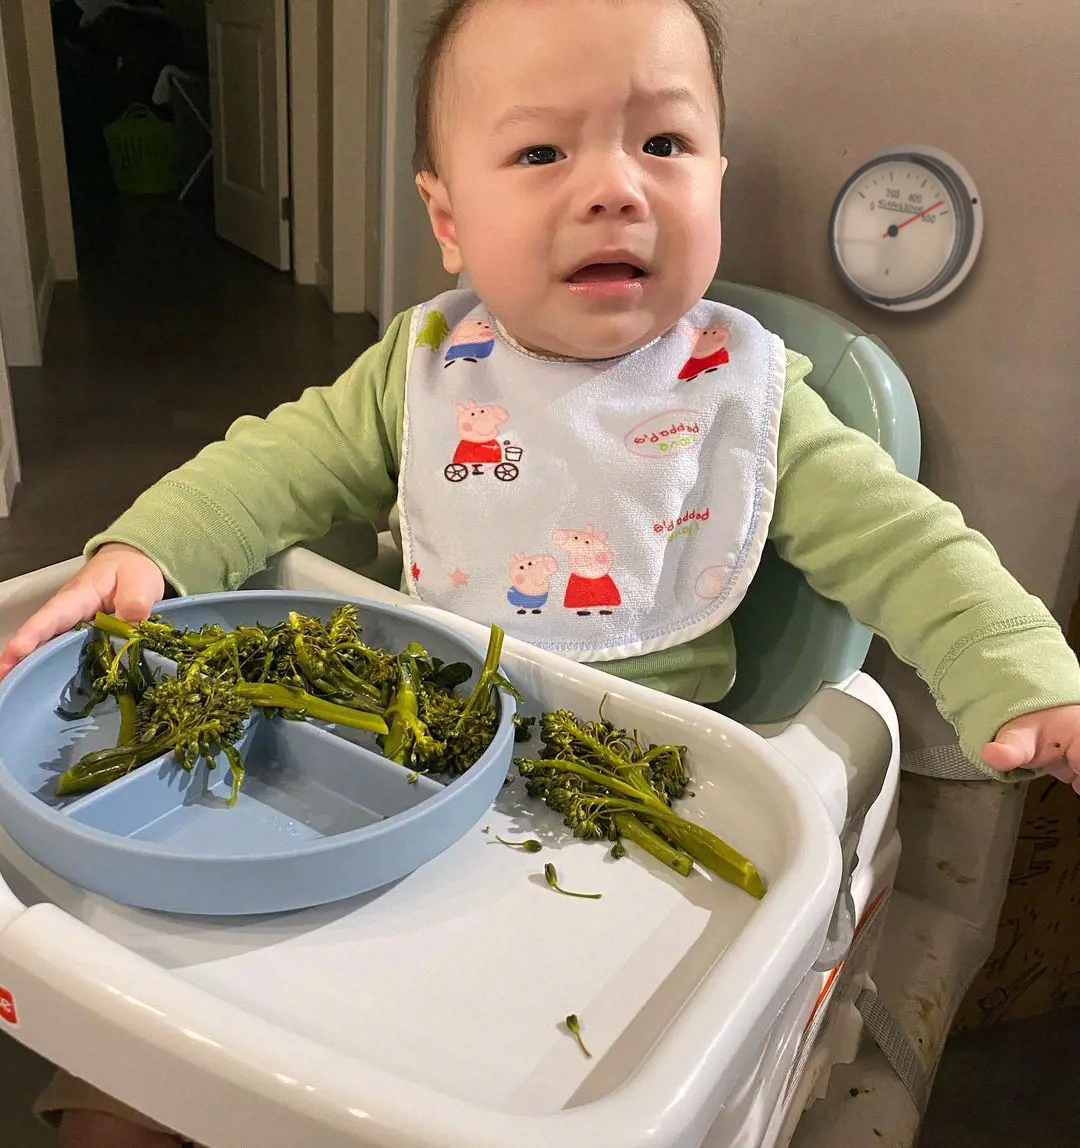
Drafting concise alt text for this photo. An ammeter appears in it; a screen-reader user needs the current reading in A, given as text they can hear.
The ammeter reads 550 A
